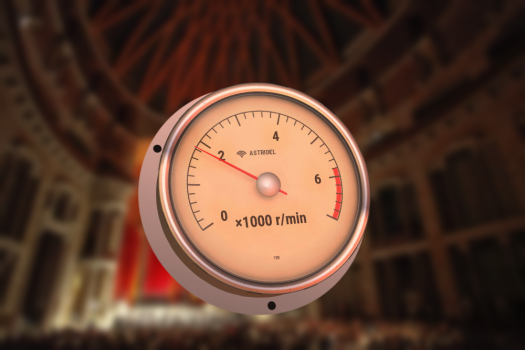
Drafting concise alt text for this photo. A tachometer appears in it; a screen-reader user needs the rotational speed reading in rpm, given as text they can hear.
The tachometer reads 1800 rpm
